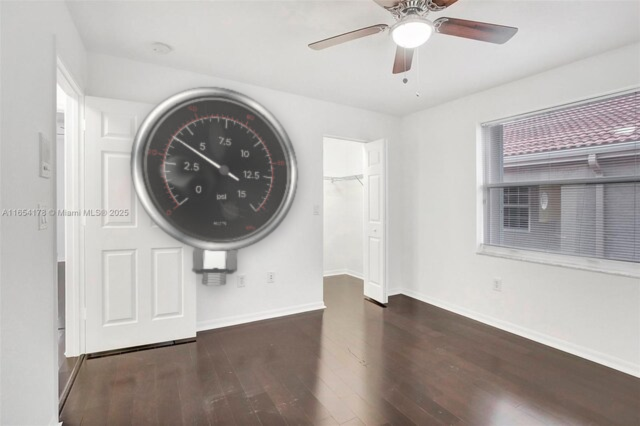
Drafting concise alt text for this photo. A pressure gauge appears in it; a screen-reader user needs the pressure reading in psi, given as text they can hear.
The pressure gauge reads 4 psi
